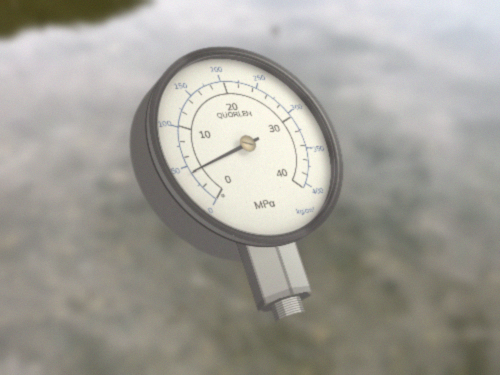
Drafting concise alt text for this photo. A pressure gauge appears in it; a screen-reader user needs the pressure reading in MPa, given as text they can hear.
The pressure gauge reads 4 MPa
